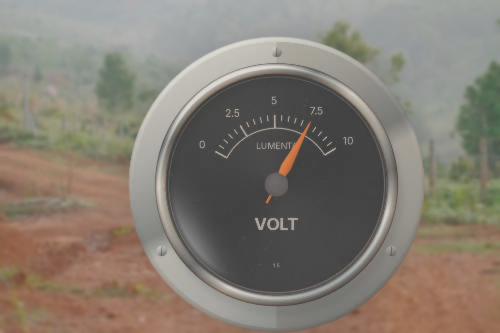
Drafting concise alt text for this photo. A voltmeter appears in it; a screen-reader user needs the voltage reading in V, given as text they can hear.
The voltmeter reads 7.5 V
